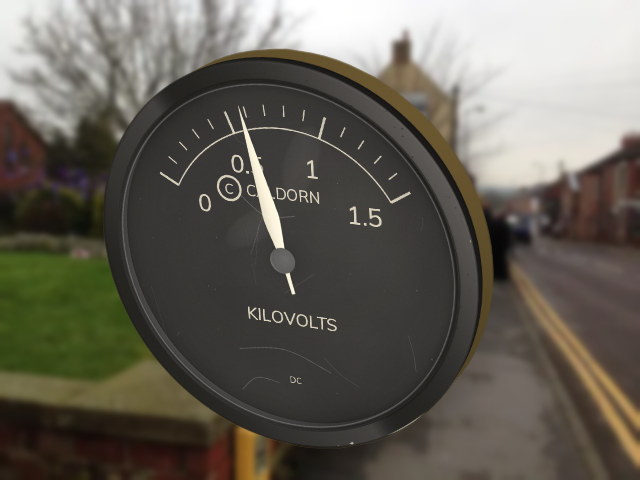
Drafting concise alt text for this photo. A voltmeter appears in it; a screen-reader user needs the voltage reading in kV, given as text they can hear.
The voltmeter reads 0.6 kV
